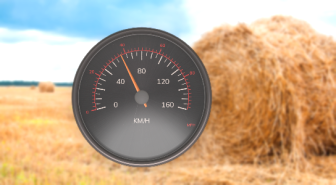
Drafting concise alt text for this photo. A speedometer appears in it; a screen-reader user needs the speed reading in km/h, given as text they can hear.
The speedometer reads 60 km/h
